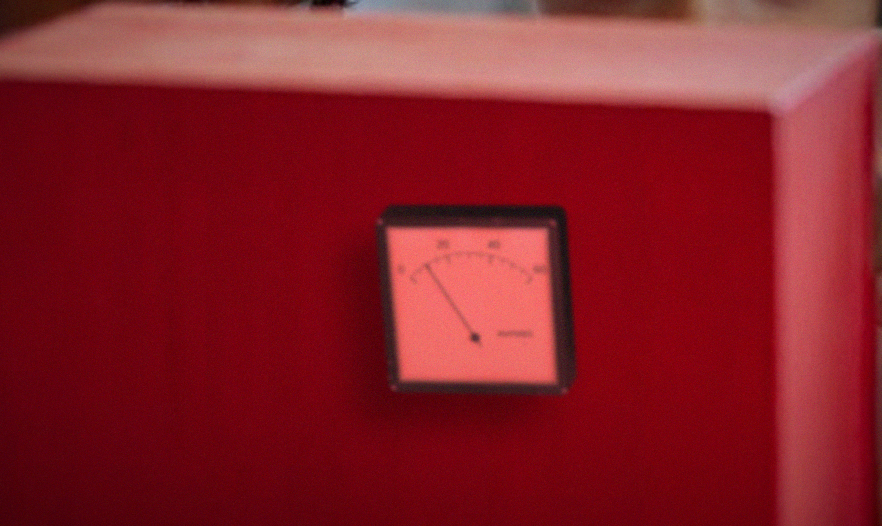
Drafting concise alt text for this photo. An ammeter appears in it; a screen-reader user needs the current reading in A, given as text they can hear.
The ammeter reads 10 A
